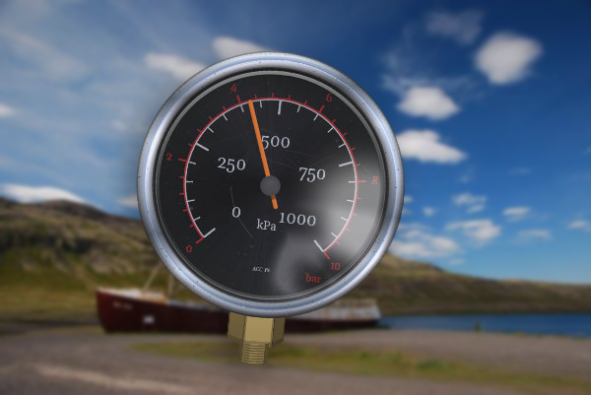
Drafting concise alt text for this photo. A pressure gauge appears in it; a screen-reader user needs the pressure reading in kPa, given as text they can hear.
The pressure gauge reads 425 kPa
